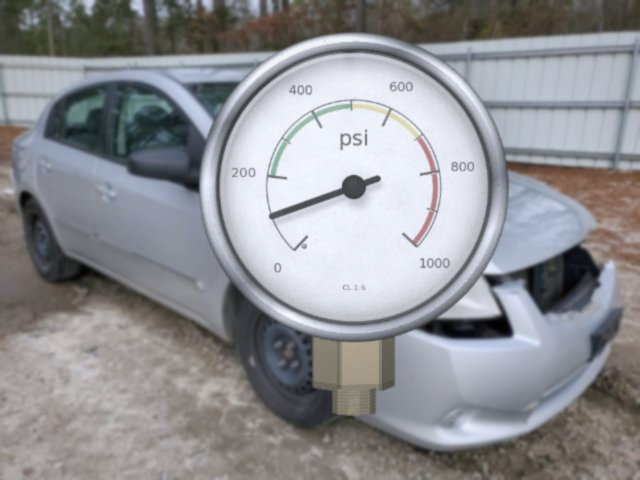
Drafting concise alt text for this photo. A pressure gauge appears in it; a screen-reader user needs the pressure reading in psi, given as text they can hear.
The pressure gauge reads 100 psi
